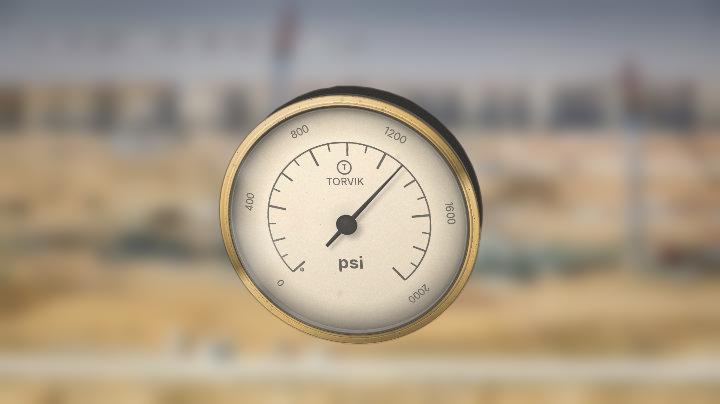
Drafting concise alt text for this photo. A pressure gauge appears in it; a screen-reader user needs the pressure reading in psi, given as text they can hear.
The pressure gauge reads 1300 psi
